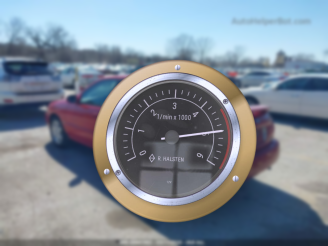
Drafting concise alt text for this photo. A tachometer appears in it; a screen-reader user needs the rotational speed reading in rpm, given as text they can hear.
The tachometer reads 5000 rpm
